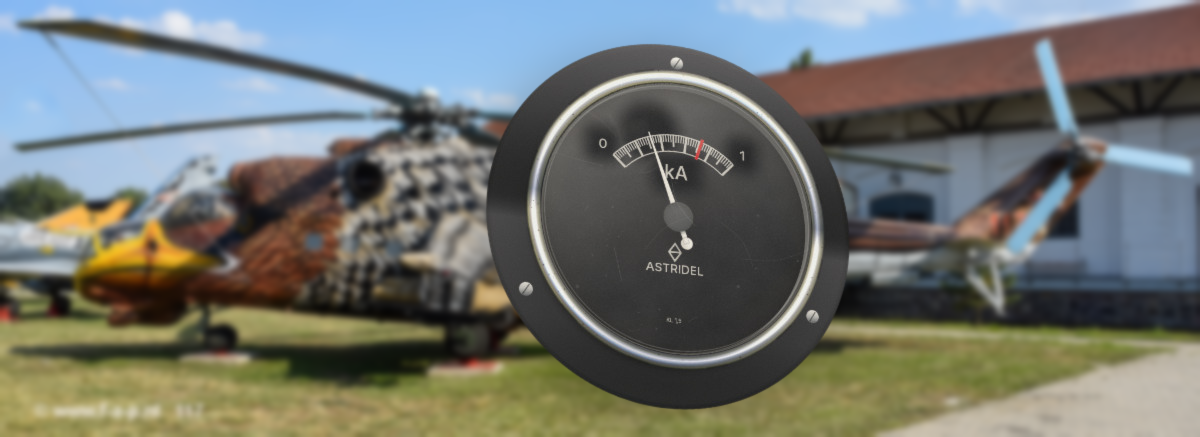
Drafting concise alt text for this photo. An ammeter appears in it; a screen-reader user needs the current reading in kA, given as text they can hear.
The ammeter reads 0.3 kA
